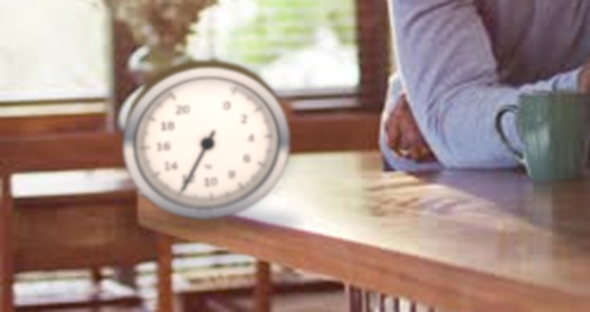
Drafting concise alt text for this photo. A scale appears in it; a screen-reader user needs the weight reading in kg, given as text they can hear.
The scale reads 12 kg
